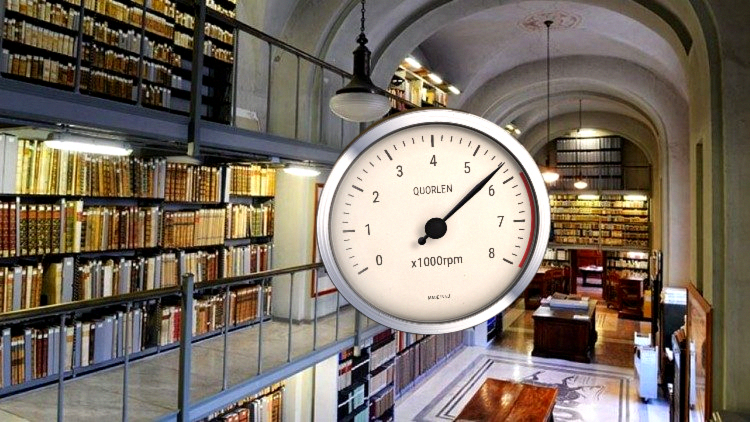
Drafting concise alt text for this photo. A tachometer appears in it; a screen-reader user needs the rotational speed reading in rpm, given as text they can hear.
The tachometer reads 5600 rpm
